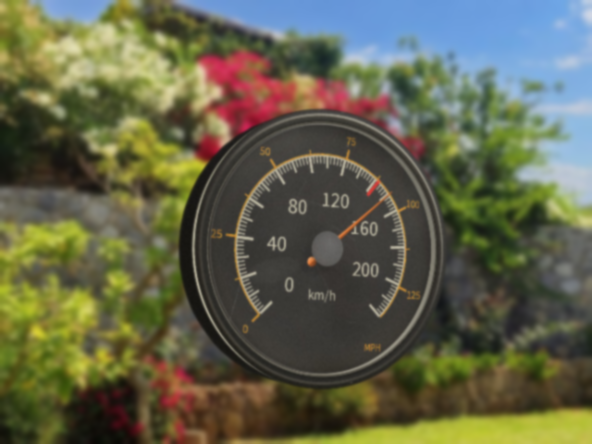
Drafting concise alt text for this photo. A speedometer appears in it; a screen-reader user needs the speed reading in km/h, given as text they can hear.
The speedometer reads 150 km/h
